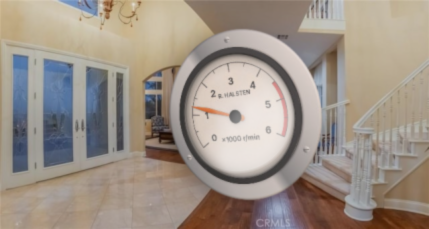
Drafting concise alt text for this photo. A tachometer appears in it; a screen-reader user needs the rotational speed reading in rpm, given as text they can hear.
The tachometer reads 1250 rpm
